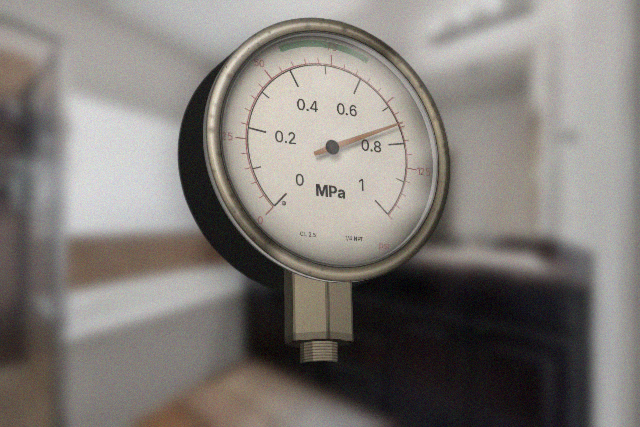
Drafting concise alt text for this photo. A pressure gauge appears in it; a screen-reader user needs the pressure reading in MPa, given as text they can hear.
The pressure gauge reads 0.75 MPa
